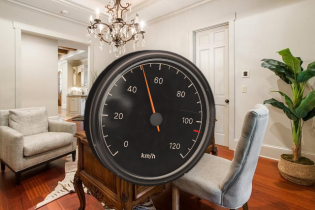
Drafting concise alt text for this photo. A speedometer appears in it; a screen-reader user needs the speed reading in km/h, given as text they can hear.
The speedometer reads 50 km/h
